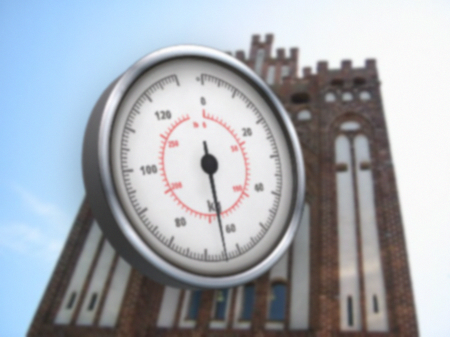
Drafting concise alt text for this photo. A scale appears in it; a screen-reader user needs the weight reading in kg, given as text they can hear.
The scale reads 65 kg
